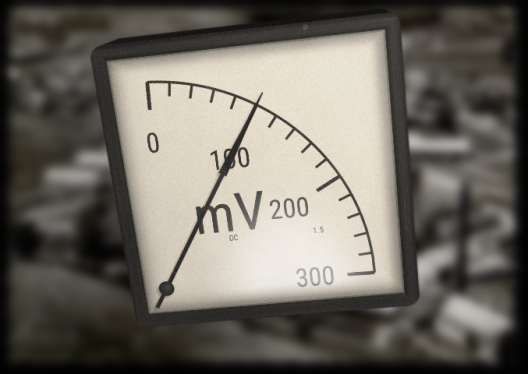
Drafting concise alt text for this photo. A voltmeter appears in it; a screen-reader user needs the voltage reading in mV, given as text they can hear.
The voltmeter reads 100 mV
